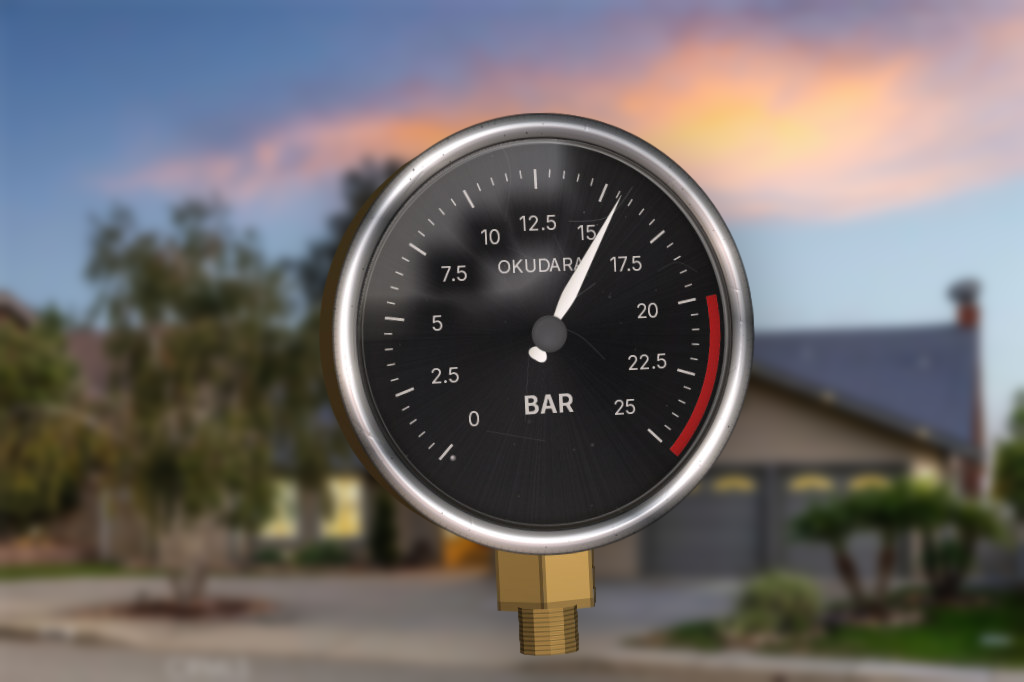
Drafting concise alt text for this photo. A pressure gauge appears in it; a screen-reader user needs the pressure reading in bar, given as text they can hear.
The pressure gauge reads 15.5 bar
